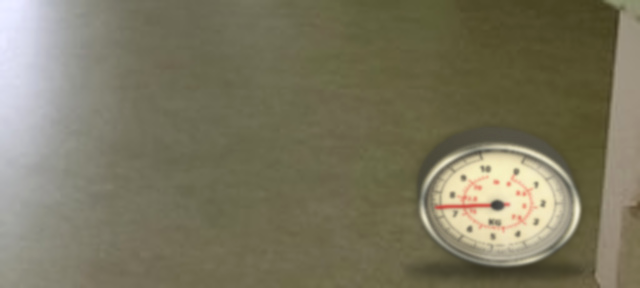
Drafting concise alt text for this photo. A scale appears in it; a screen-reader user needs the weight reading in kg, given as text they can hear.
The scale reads 7.5 kg
